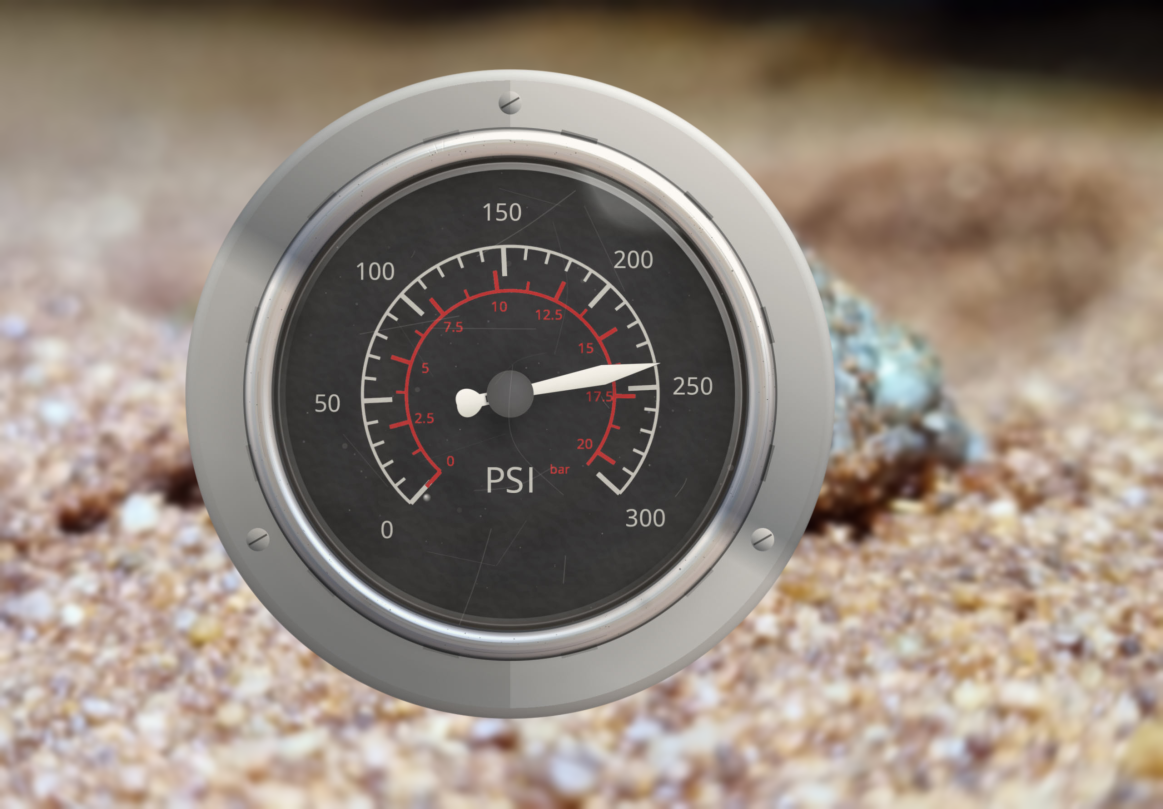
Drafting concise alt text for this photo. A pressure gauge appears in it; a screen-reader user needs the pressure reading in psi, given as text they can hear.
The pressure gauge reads 240 psi
